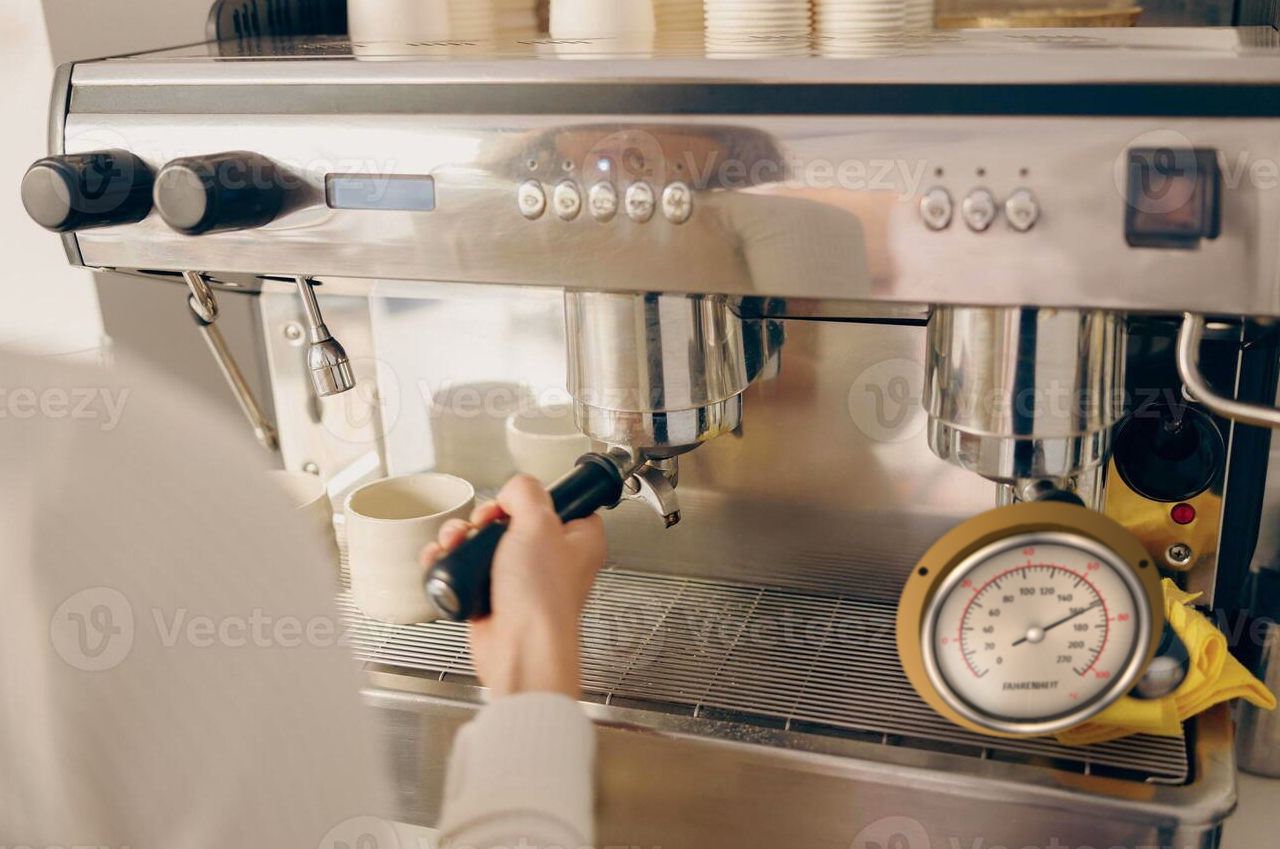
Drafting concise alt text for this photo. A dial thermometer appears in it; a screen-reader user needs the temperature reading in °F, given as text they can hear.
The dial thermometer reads 160 °F
